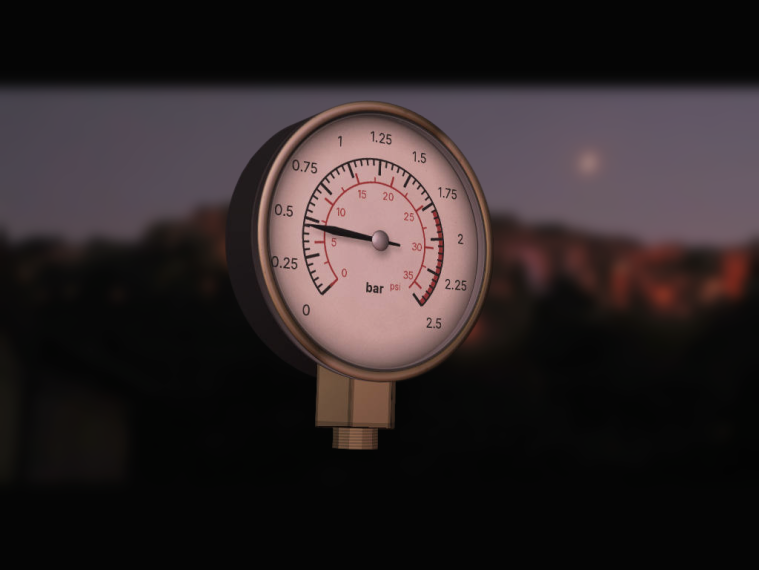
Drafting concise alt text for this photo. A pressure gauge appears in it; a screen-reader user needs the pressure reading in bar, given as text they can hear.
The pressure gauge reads 0.45 bar
